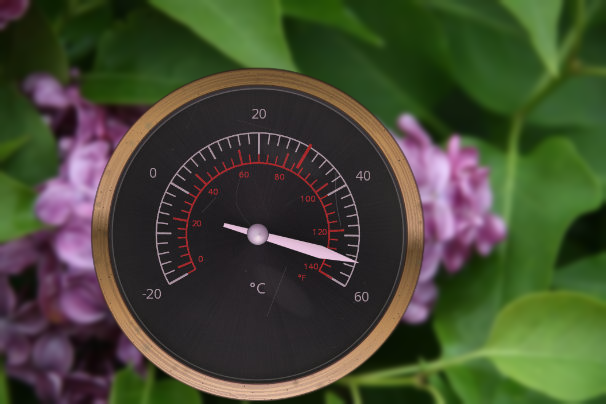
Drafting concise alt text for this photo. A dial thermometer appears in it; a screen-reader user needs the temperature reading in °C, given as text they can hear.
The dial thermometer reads 55 °C
